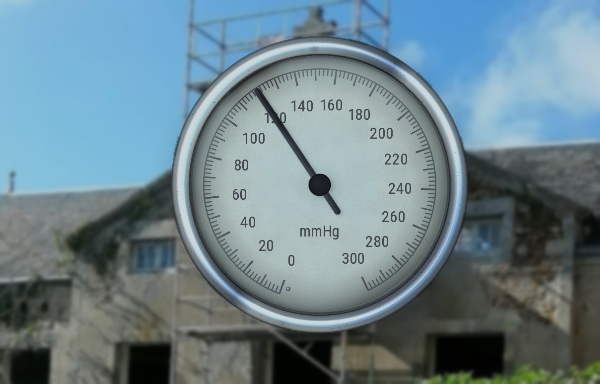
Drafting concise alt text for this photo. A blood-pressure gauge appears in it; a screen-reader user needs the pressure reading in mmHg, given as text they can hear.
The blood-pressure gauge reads 120 mmHg
